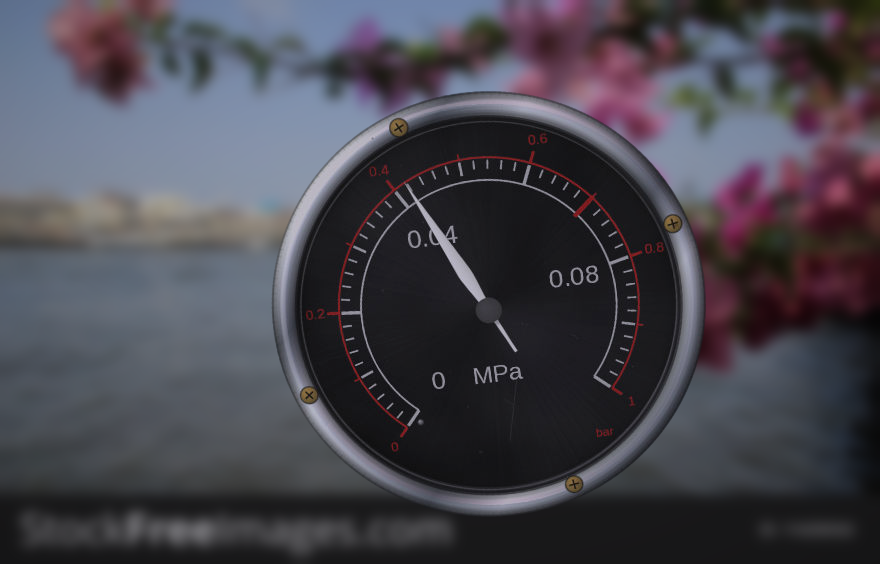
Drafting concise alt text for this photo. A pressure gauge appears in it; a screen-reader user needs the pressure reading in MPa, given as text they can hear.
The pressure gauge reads 0.042 MPa
